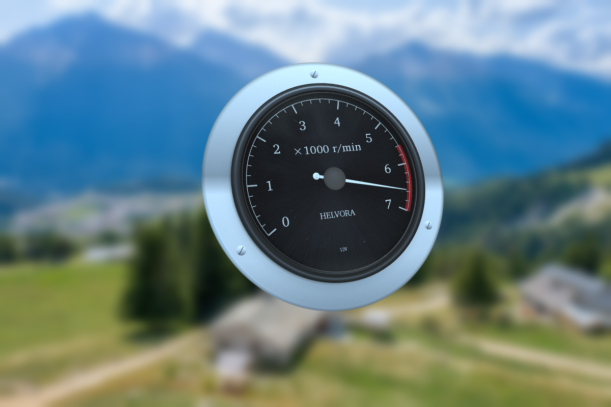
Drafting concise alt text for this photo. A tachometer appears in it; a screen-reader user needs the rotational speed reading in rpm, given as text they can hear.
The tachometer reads 6600 rpm
